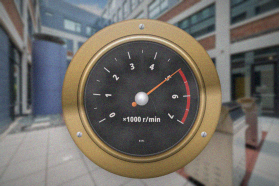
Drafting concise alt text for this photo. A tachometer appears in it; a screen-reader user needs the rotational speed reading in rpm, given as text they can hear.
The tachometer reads 5000 rpm
